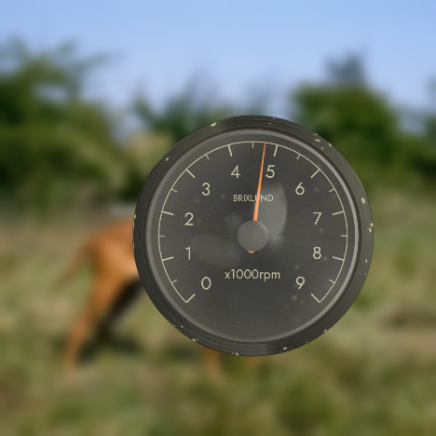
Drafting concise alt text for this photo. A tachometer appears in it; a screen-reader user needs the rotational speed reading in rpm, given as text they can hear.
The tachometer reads 4750 rpm
